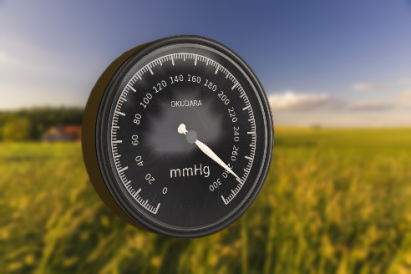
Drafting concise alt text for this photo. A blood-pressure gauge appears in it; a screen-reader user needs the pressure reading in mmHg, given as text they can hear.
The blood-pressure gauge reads 280 mmHg
